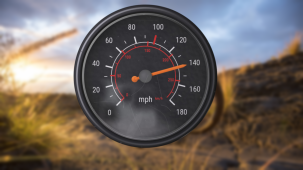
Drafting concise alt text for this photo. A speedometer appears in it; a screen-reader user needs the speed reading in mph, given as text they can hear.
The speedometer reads 140 mph
